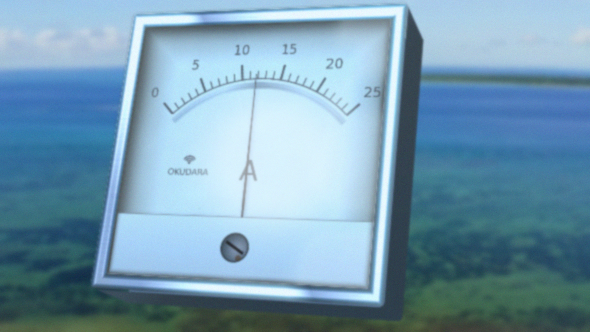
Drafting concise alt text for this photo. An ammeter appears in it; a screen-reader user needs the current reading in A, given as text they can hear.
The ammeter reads 12 A
